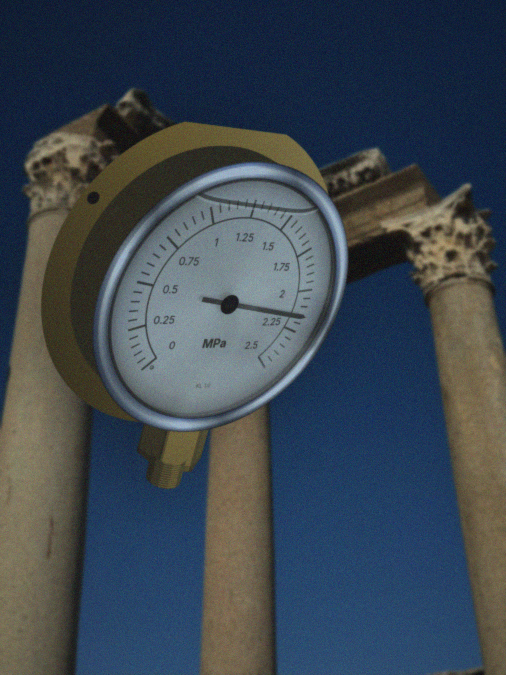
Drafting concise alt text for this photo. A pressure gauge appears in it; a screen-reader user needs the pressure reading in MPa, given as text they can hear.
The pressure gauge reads 2.15 MPa
